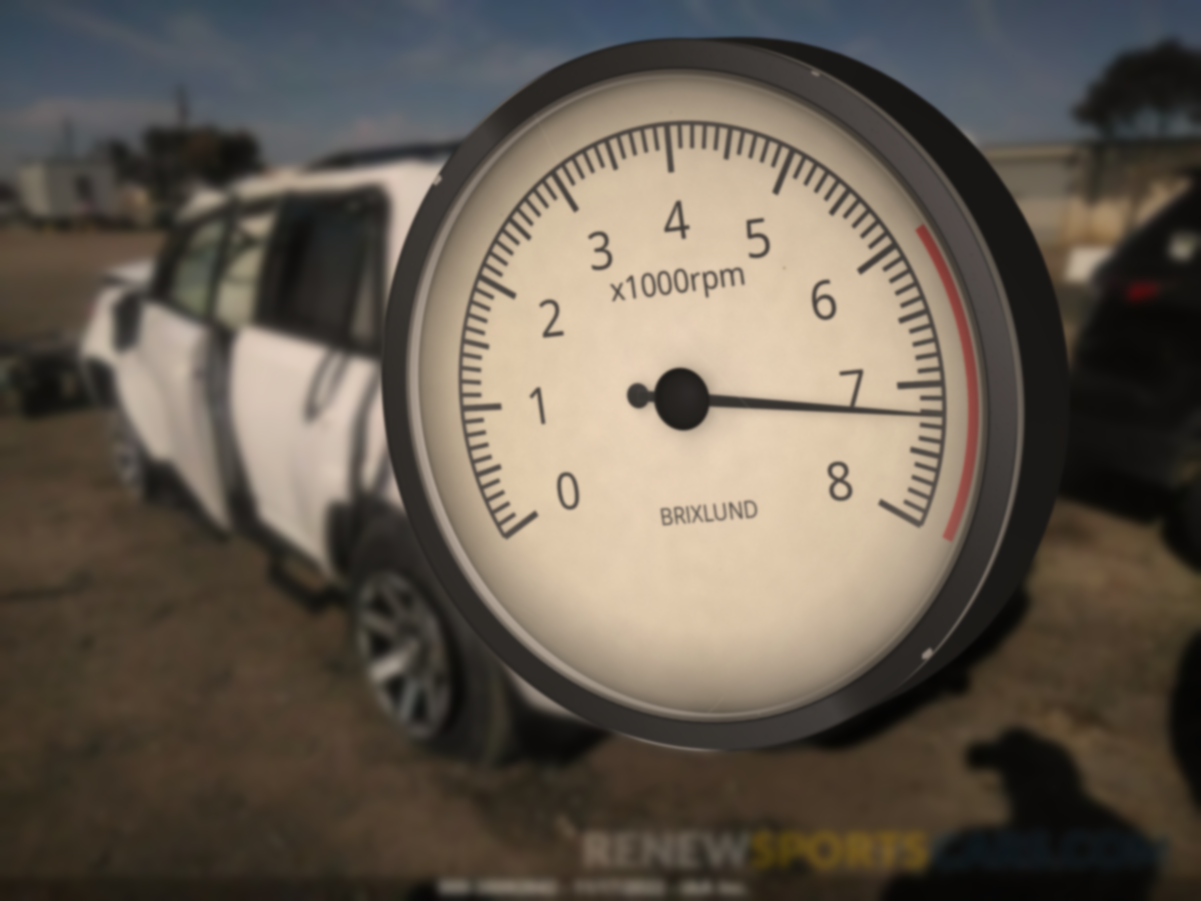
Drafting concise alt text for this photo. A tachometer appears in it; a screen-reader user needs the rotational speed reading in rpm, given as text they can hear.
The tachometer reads 7200 rpm
